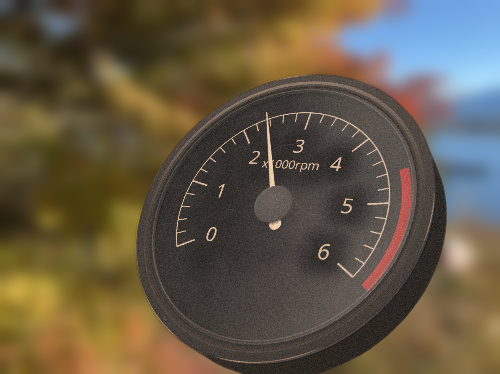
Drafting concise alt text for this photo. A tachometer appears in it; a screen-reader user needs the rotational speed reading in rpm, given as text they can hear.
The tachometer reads 2400 rpm
